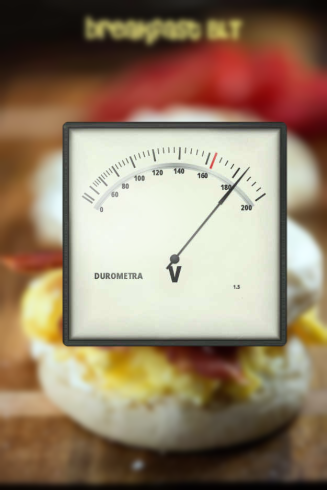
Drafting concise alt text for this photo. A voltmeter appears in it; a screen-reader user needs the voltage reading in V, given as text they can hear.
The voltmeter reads 184 V
